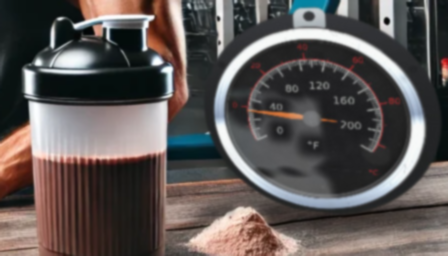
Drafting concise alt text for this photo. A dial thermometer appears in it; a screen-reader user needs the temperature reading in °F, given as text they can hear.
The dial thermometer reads 30 °F
